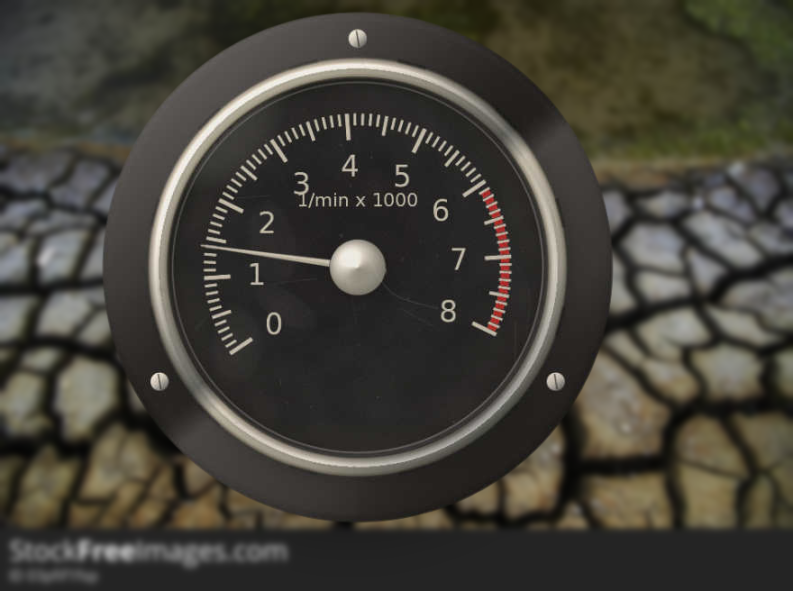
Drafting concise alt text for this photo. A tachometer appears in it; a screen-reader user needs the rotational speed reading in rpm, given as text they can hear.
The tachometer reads 1400 rpm
